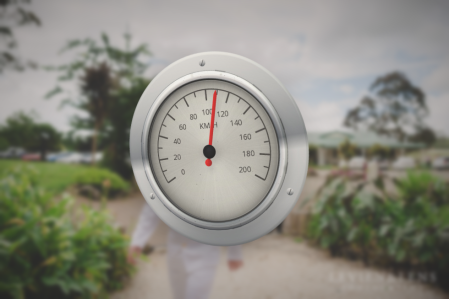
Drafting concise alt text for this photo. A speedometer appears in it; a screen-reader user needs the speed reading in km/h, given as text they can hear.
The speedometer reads 110 km/h
